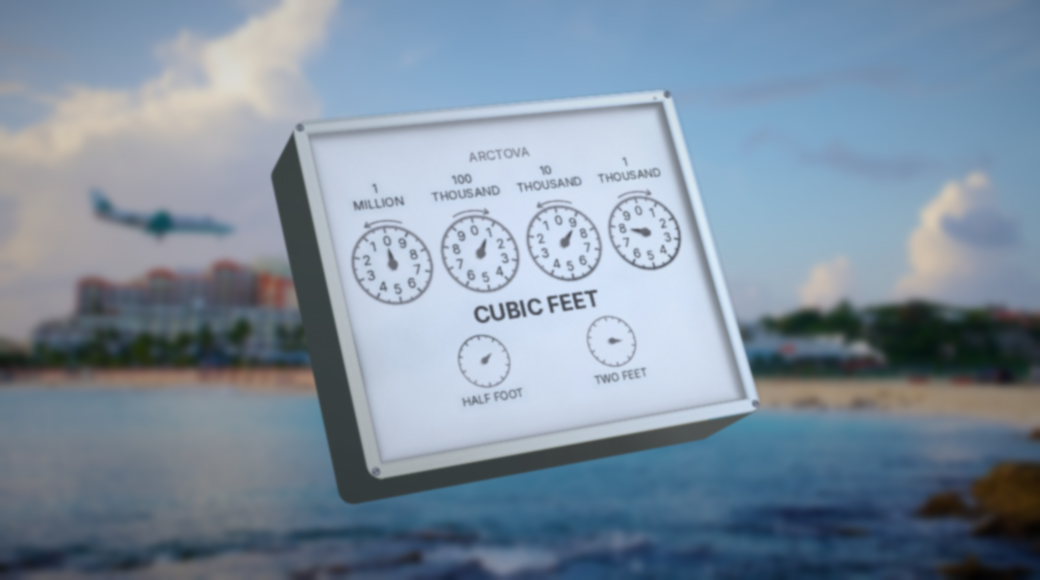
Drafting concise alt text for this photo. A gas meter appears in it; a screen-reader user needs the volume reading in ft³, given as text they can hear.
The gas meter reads 8800 ft³
